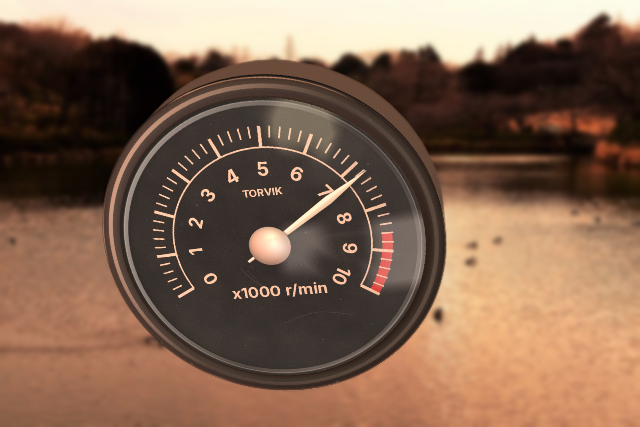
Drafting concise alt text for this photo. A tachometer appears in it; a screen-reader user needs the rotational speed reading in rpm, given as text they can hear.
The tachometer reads 7200 rpm
